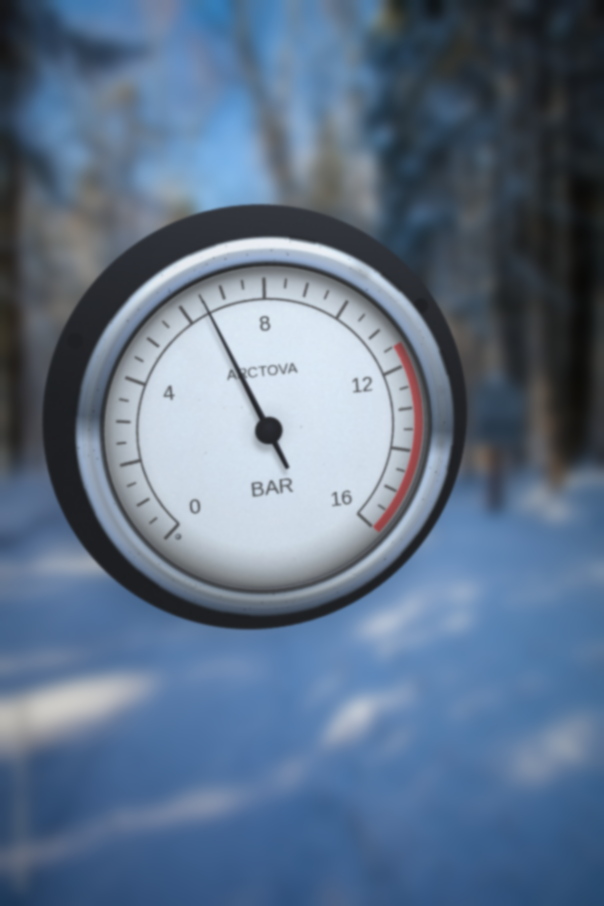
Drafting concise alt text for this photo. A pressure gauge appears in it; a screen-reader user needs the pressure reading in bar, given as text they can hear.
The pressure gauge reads 6.5 bar
